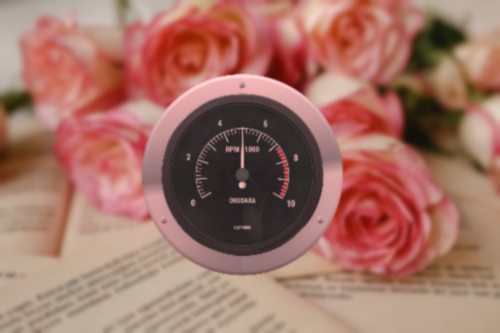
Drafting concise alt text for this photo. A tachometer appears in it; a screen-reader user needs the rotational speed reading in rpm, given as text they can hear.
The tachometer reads 5000 rpm
